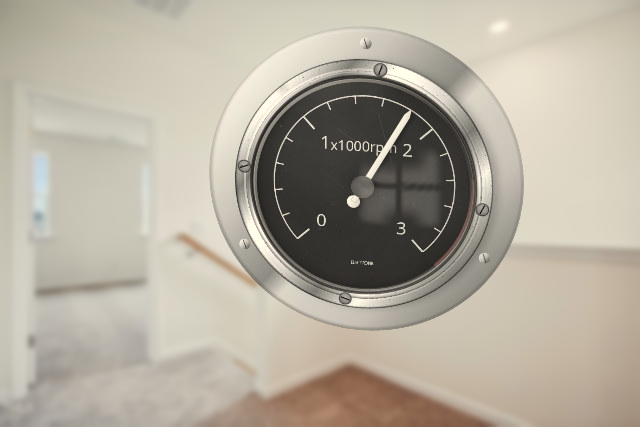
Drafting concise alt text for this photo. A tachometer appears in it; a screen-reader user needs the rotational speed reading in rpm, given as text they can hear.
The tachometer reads 1800 rpm
